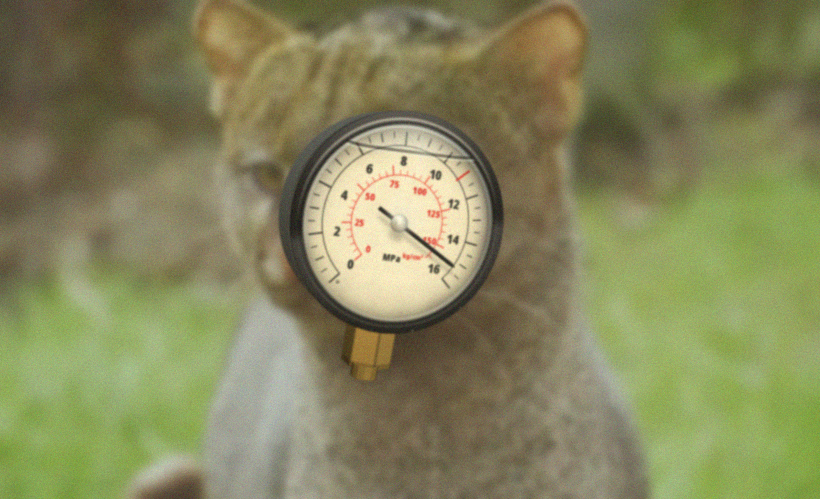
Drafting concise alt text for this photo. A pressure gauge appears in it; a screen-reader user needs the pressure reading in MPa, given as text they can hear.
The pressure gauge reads 15.25 MPa
